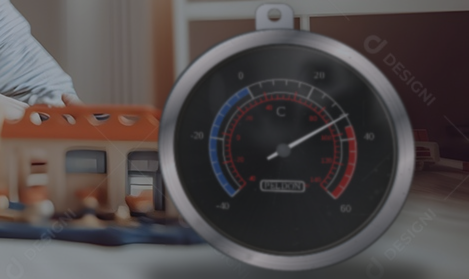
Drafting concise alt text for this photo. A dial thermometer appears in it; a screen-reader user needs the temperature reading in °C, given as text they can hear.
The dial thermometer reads 32 °C
